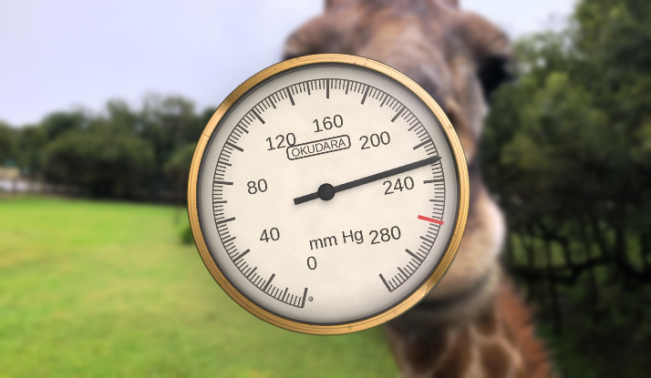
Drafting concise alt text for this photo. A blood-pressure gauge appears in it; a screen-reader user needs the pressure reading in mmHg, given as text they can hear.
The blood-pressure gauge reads 230 mmHg
